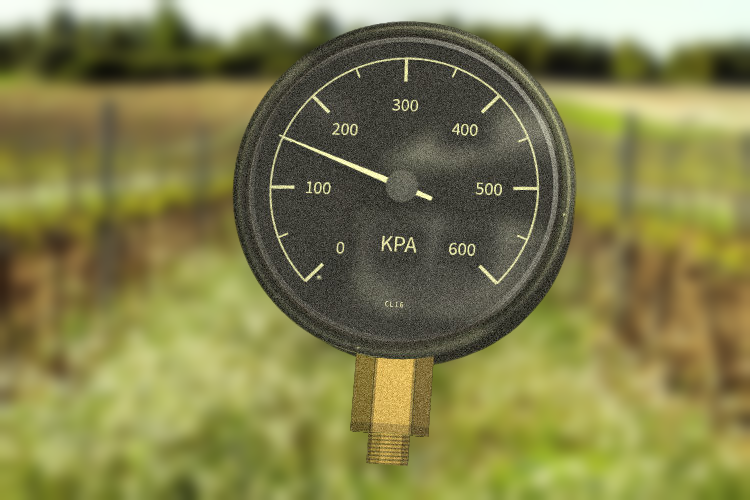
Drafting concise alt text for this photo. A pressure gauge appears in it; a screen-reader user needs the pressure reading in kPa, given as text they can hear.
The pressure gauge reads 150 kPa
